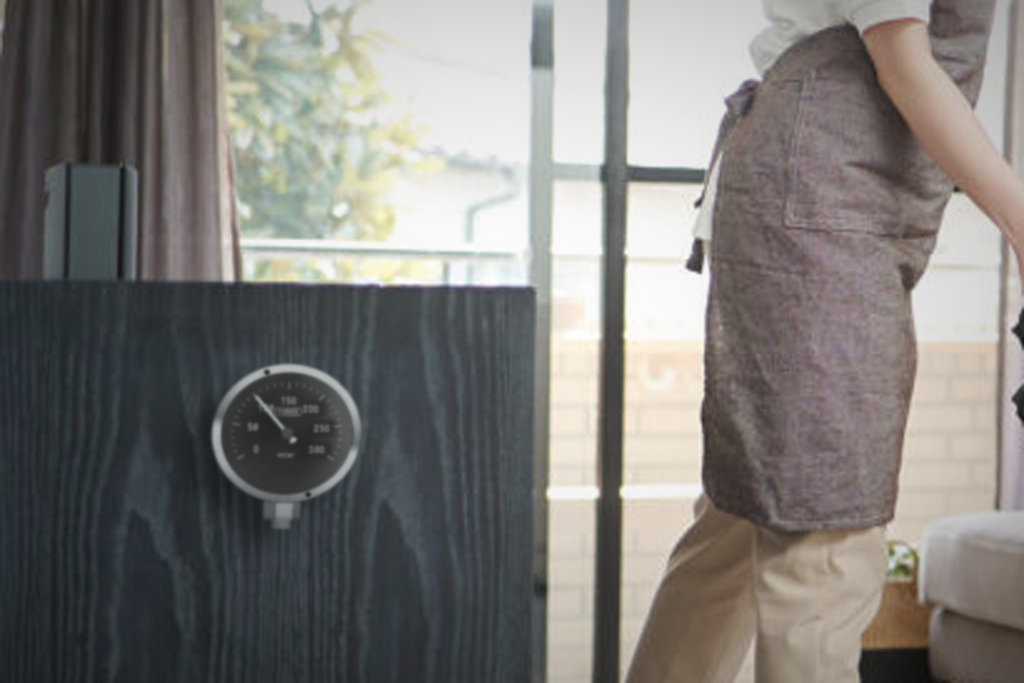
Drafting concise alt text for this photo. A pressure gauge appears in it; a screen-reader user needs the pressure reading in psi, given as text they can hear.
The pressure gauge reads 100 psi
